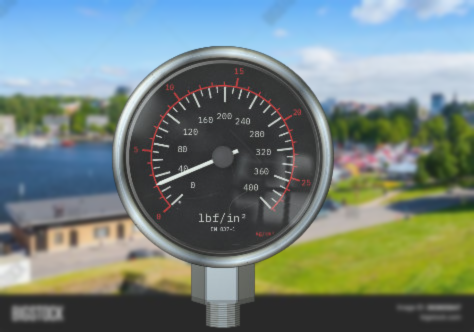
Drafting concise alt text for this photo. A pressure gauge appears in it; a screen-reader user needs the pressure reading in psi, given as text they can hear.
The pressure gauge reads 30 psi
